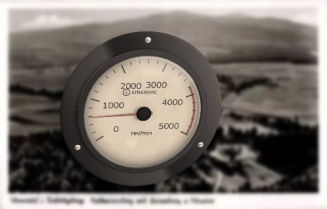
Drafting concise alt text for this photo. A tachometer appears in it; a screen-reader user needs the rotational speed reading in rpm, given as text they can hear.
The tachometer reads 600 rpm
